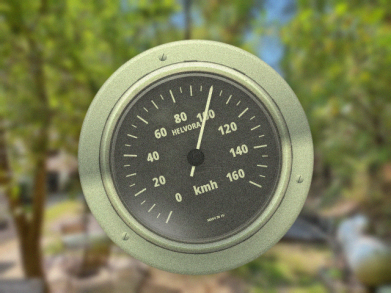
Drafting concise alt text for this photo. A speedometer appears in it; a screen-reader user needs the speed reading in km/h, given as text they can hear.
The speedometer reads 100 km/h
